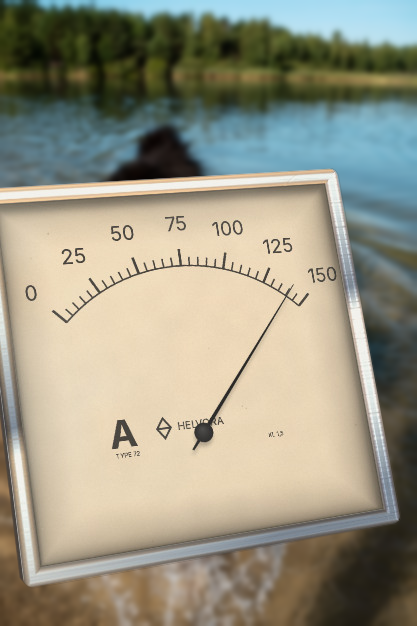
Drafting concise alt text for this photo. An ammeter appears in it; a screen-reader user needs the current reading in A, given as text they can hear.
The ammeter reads 140 A
